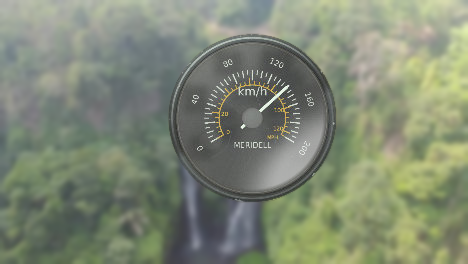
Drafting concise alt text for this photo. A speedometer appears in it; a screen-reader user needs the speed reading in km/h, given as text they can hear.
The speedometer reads 140 km/h
